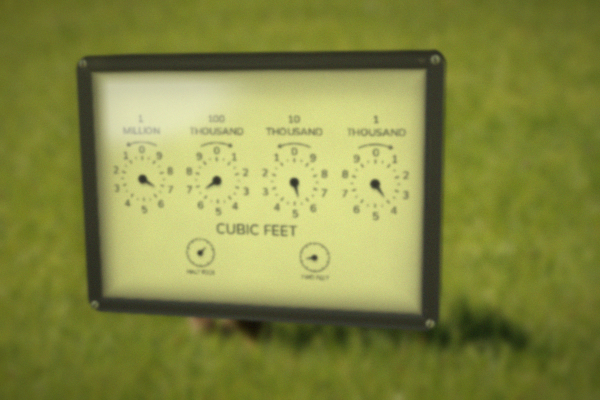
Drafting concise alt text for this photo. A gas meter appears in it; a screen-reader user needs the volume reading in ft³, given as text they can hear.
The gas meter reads 665400 ft³
